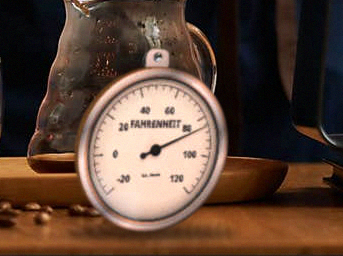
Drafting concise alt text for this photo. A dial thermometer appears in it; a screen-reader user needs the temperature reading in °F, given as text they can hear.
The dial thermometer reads 84 °F
